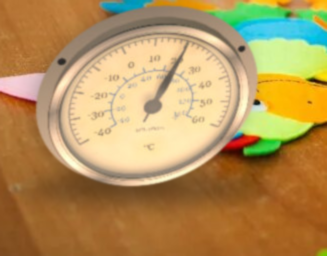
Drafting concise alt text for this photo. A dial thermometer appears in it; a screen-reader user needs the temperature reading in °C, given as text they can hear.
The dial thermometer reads 20 °C
